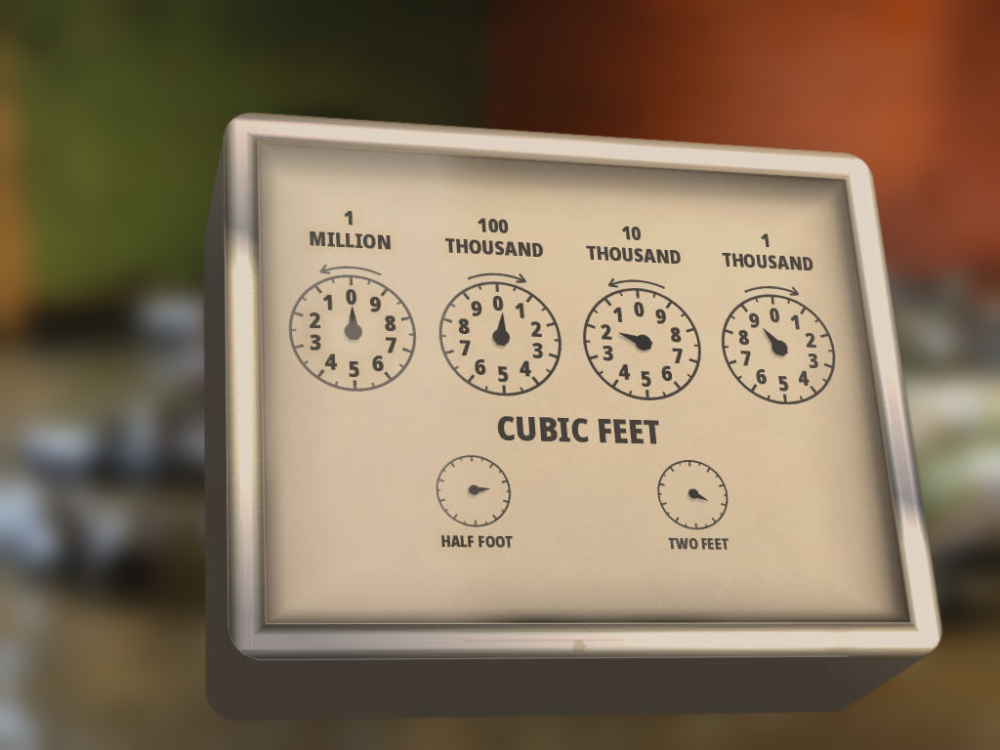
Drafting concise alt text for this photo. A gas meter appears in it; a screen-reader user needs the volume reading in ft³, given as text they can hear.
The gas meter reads 1900 ft³
